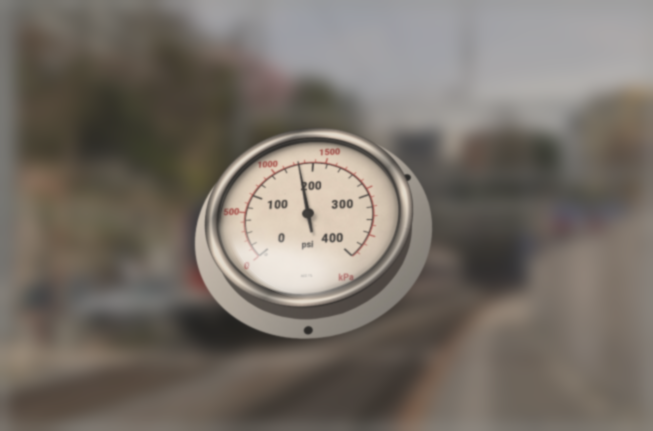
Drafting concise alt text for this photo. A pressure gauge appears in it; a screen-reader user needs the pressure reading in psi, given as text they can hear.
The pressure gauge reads 180 psi
